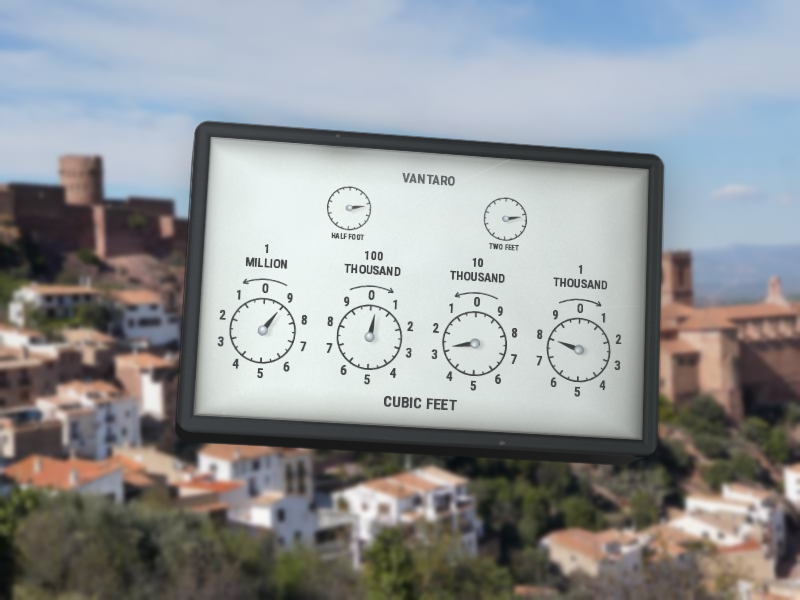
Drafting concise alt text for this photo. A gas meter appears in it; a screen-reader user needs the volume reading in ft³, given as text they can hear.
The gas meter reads 902800 ft³
